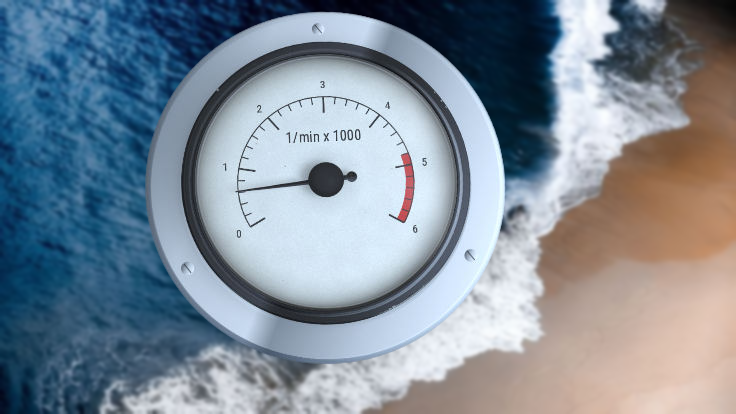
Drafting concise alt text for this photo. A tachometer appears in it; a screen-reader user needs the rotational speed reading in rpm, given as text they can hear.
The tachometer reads 600 rpm
